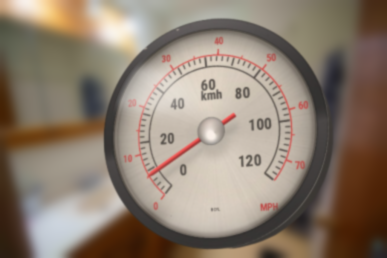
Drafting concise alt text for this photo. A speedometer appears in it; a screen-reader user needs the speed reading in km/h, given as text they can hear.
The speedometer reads 8 km/h
